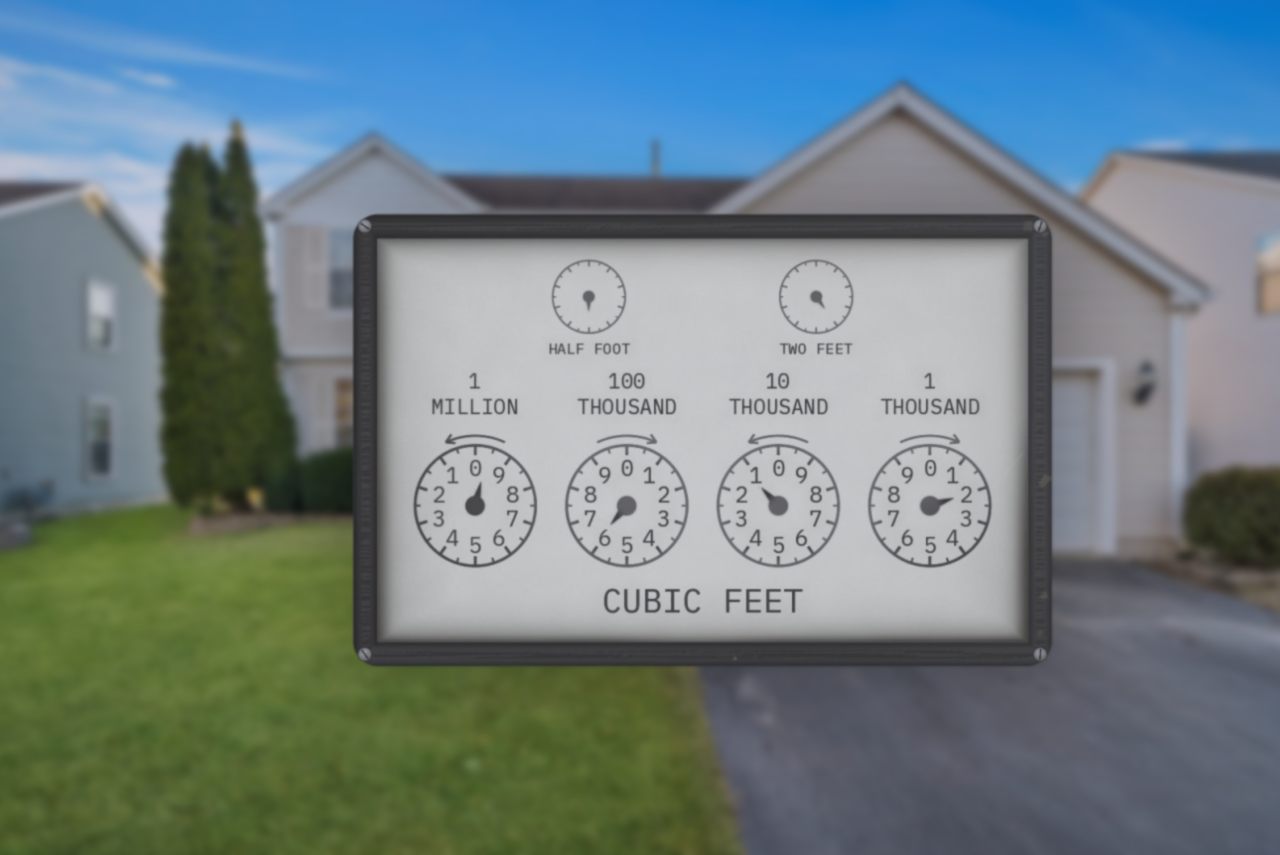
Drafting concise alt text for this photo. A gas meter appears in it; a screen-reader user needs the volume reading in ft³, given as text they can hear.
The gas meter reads 961200 ft³
